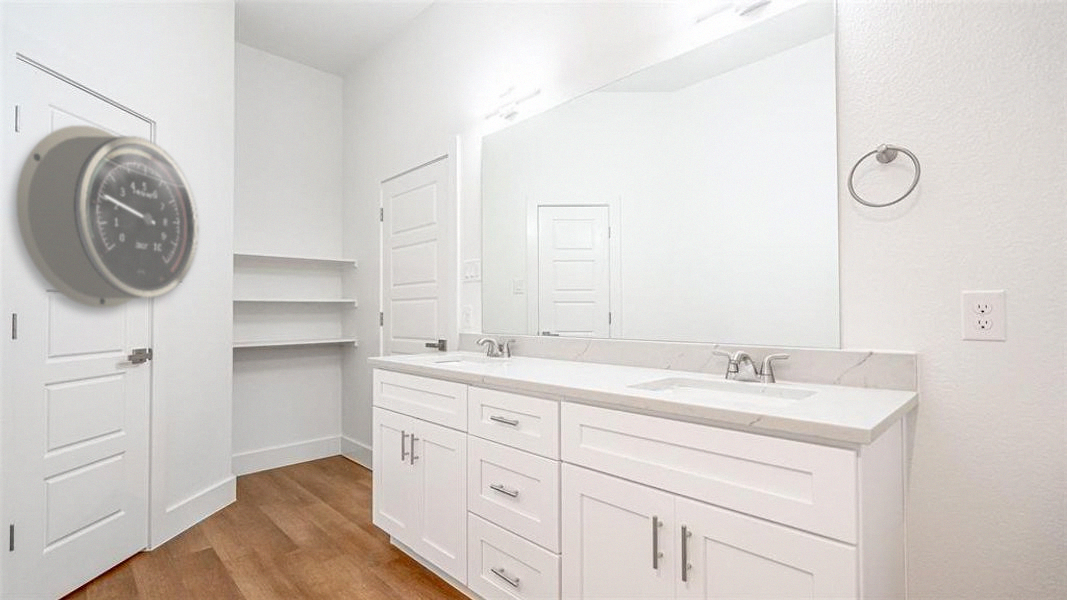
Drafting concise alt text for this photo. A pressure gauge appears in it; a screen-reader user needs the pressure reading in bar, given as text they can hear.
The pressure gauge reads 2 bar
